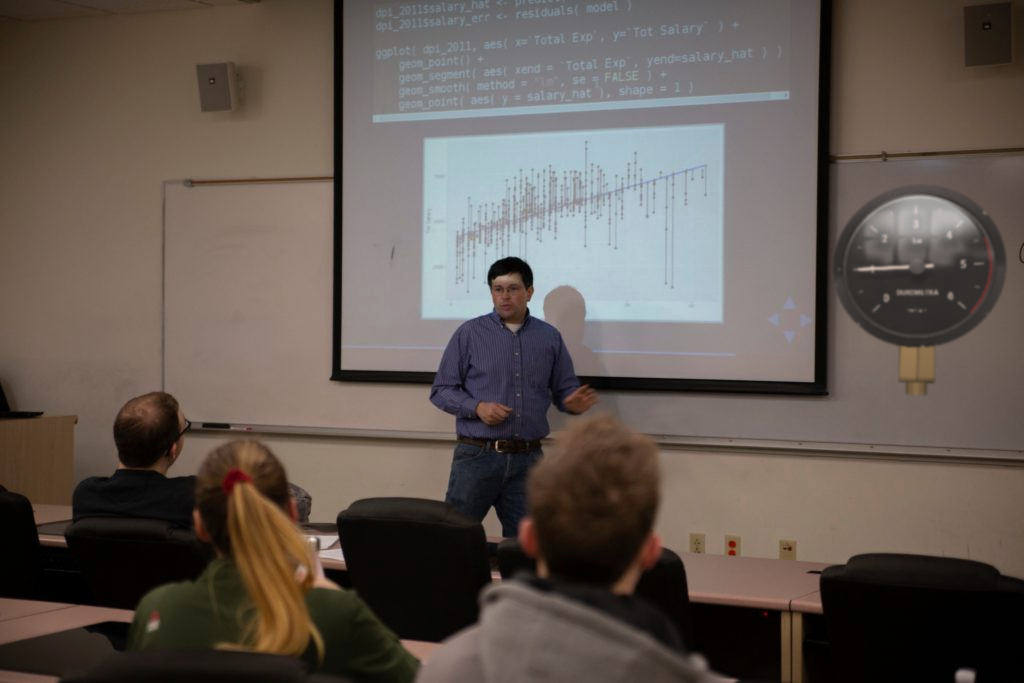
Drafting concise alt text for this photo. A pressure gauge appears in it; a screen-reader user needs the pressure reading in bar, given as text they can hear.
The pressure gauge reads 1 bar
